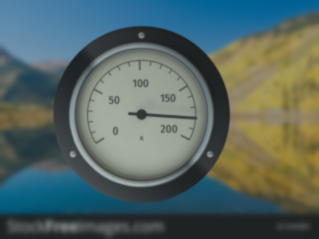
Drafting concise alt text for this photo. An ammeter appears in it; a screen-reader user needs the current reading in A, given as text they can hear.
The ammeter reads 180 A
